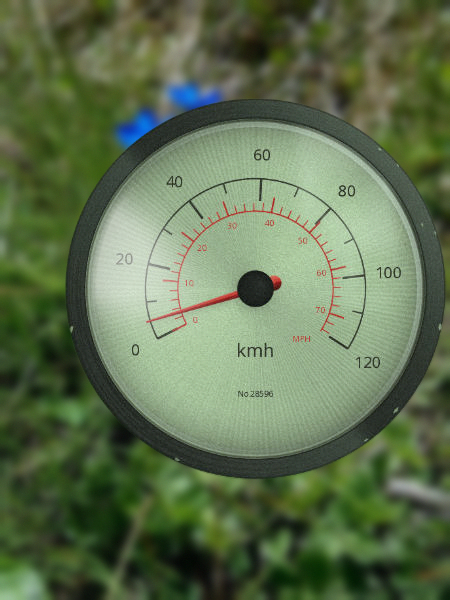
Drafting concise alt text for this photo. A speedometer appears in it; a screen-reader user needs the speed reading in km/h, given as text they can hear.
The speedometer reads 5 km/h
